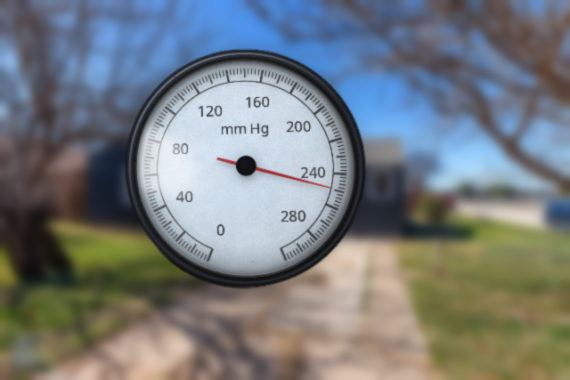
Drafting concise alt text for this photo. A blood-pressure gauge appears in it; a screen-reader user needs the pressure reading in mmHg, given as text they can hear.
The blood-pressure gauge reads 250 mmHg
